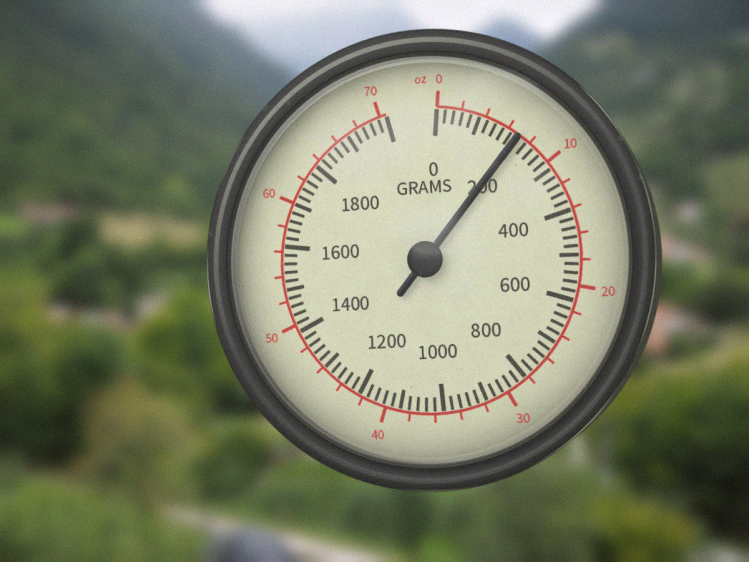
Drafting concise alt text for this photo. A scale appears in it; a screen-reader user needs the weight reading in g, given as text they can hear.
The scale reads 200 g
